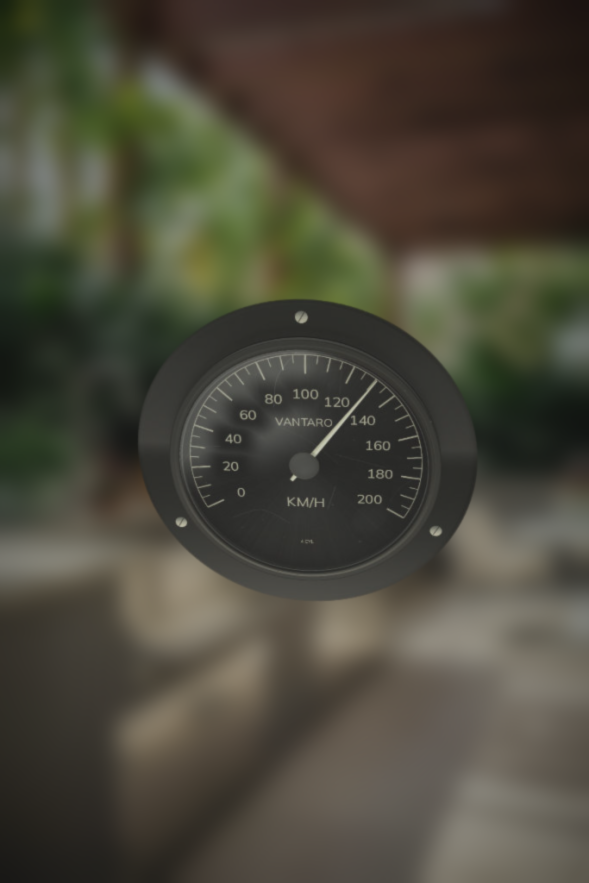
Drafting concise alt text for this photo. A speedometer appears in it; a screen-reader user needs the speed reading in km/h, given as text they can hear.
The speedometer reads 130 km/h
